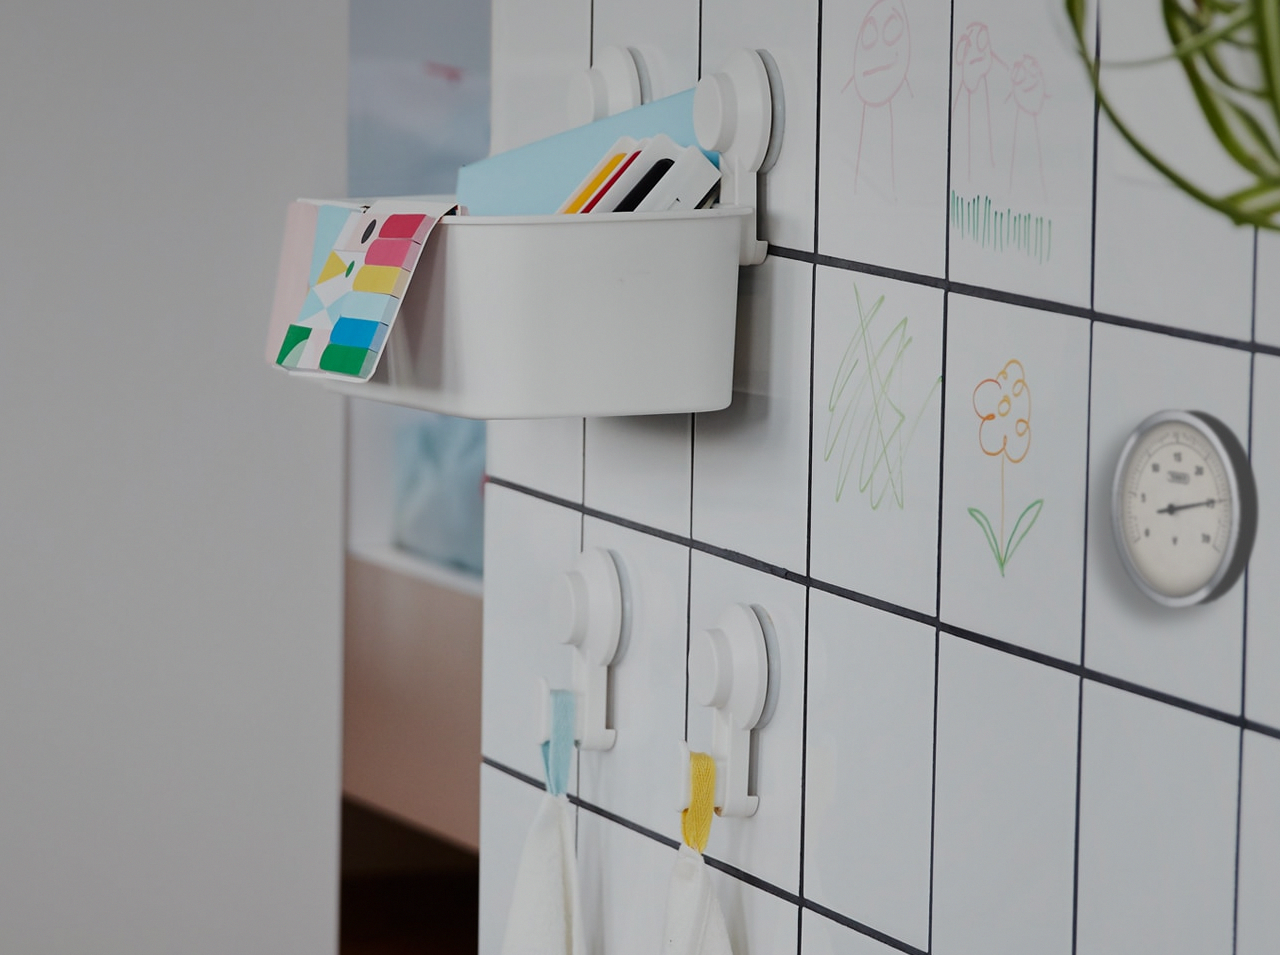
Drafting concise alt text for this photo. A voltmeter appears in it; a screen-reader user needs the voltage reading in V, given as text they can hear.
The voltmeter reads 25 V
